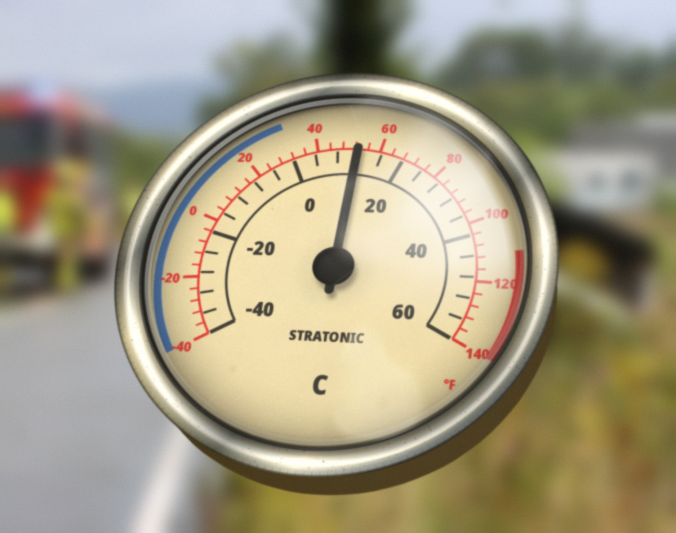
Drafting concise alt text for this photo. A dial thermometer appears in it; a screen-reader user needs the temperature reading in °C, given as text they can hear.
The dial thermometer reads 12 °C
